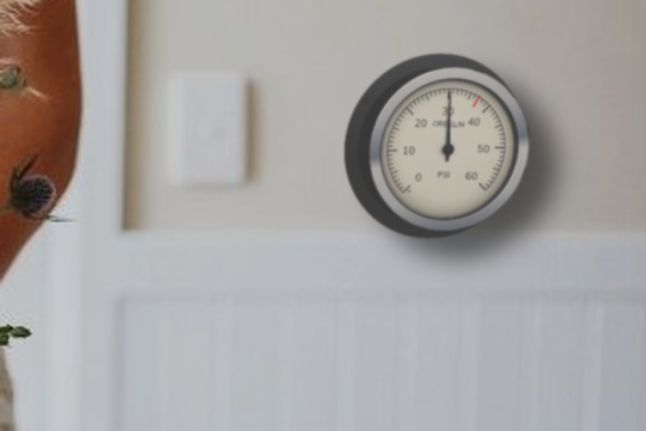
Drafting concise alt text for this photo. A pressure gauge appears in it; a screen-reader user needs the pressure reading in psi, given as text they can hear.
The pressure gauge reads 30 psi
